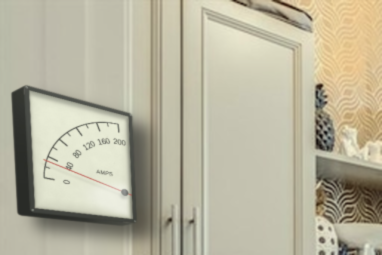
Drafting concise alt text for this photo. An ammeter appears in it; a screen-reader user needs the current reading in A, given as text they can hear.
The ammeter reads 30 A
